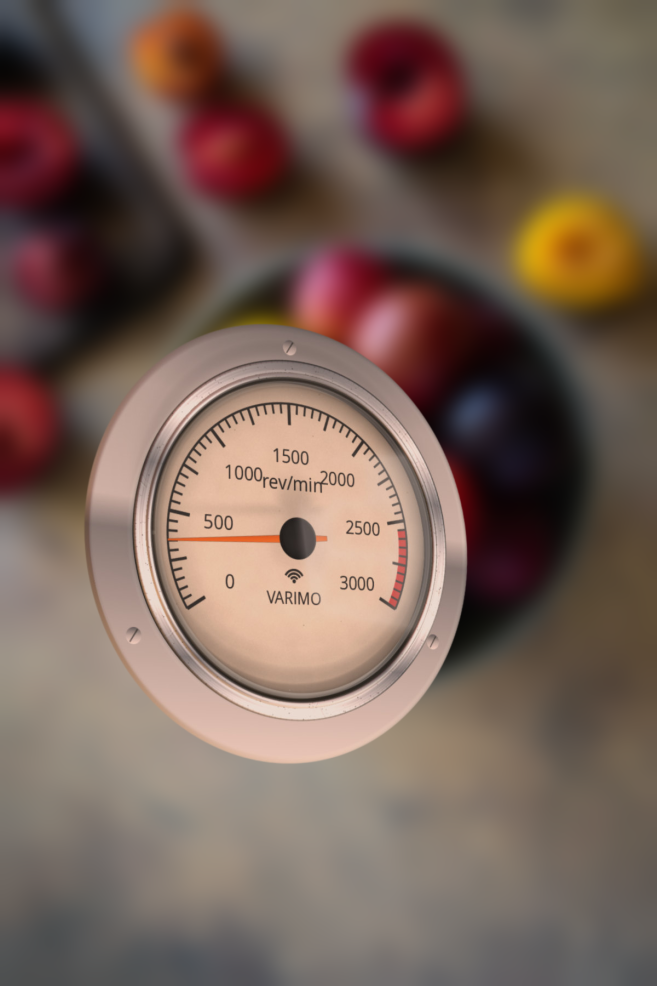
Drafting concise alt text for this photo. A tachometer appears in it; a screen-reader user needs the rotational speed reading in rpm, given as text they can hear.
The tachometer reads 350 rpm
